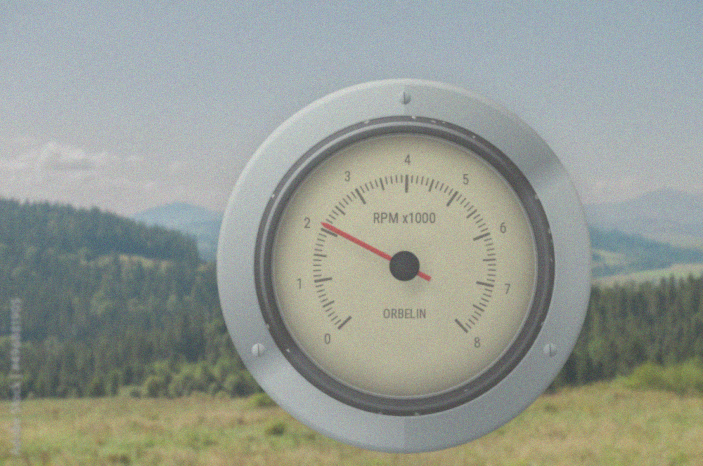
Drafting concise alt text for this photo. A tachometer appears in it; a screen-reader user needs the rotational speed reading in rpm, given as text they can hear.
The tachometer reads 2100 rpm
